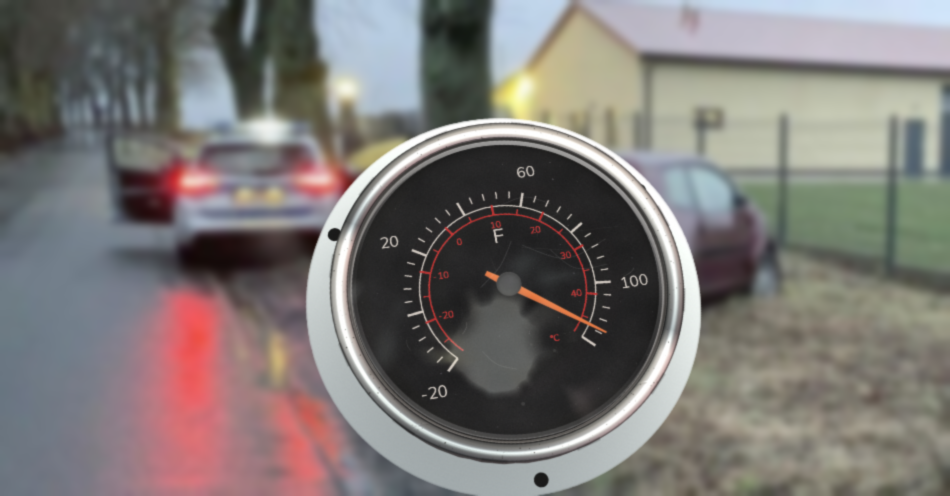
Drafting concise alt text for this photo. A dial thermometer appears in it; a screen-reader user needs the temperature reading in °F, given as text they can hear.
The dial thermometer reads 116 °F
